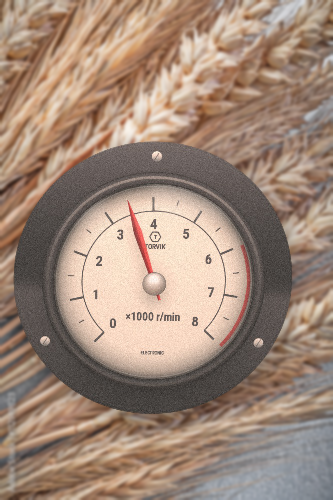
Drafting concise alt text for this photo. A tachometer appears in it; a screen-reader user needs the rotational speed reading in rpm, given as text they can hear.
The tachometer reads 3500 rpm
